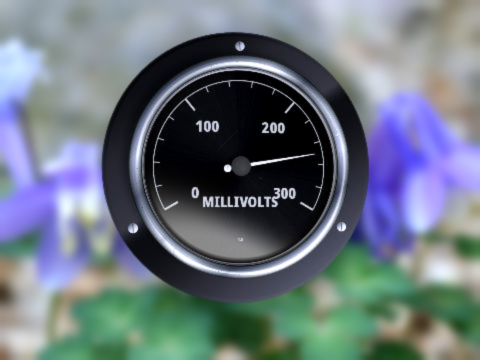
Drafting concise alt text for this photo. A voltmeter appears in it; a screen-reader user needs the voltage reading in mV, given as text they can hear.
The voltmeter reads 250 mV
